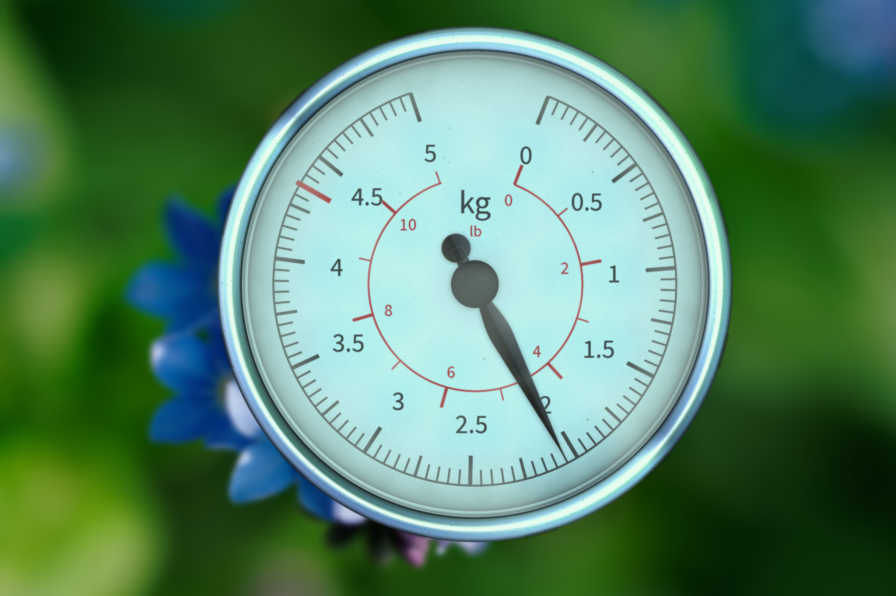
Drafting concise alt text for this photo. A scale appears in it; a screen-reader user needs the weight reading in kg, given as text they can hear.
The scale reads 2.05 kg
